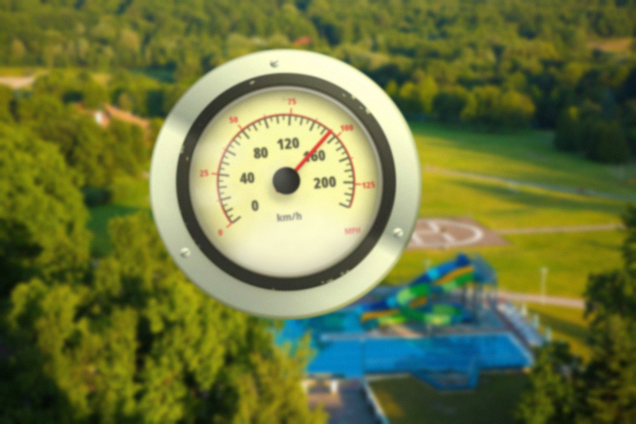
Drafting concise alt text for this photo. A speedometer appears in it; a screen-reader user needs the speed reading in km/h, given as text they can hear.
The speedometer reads 155 km/h
